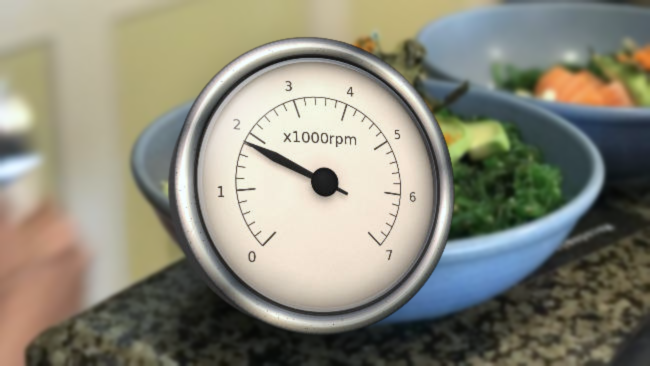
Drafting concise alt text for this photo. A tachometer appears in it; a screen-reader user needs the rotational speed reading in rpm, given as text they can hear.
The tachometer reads 1800 rpm
